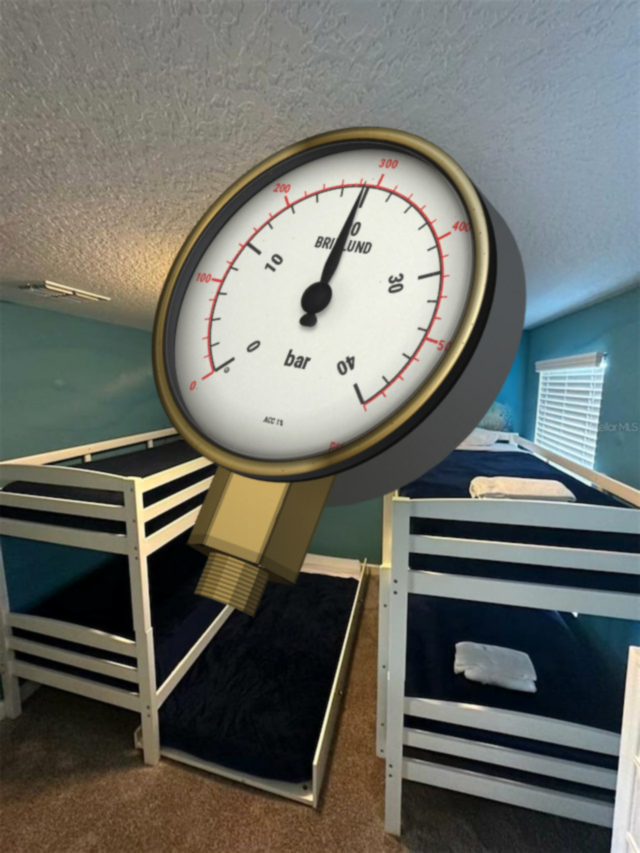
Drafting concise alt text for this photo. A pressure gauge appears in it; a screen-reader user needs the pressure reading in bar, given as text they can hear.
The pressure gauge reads 20 bar
